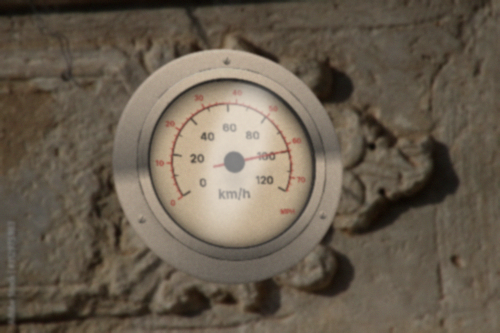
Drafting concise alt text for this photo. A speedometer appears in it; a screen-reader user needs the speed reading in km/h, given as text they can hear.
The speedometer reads 100 km/h
